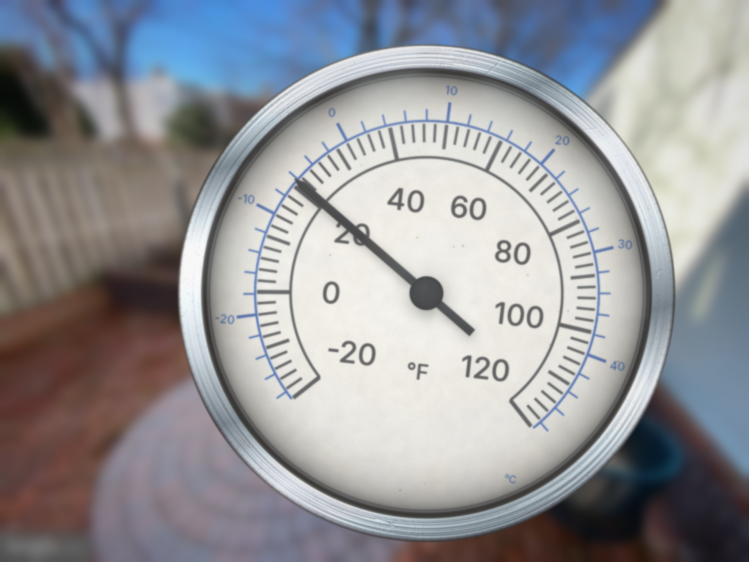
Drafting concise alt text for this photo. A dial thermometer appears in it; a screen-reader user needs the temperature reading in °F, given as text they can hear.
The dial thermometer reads 21 °F
